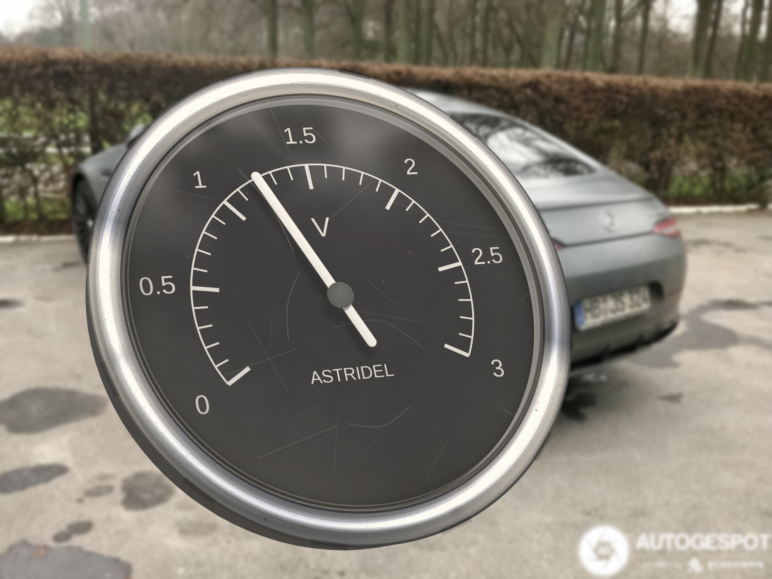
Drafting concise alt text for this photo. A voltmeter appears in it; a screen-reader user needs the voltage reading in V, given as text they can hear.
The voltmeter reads 1.2 V
